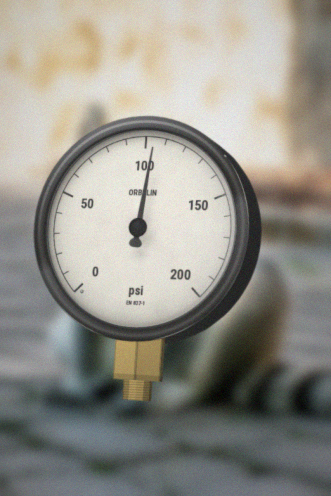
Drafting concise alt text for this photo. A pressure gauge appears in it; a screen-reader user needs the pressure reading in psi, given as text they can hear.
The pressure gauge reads 105 psi
